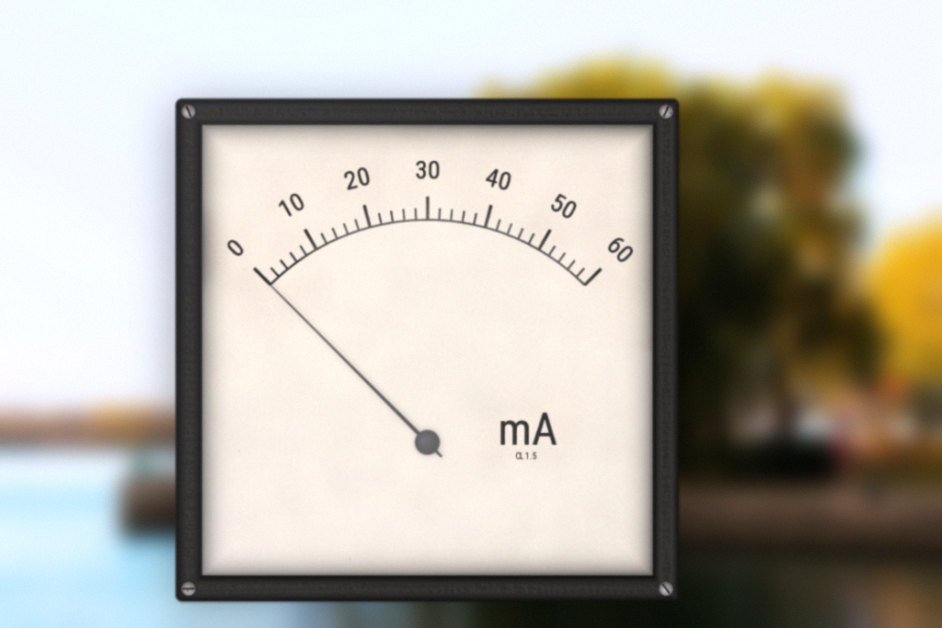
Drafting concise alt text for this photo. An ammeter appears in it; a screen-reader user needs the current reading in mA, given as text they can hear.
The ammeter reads 0 mA
